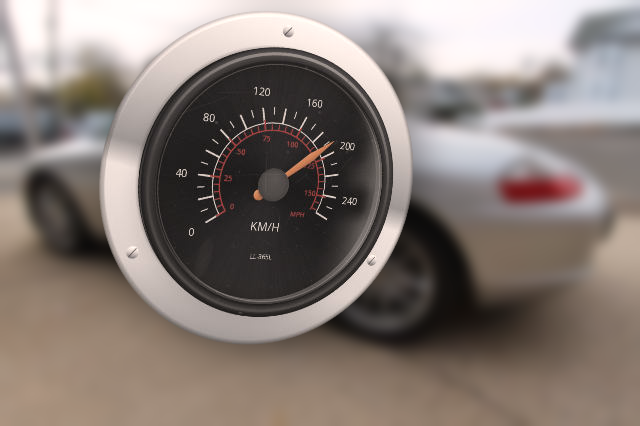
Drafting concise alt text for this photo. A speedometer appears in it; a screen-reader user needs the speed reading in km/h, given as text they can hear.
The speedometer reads 190 km/h
